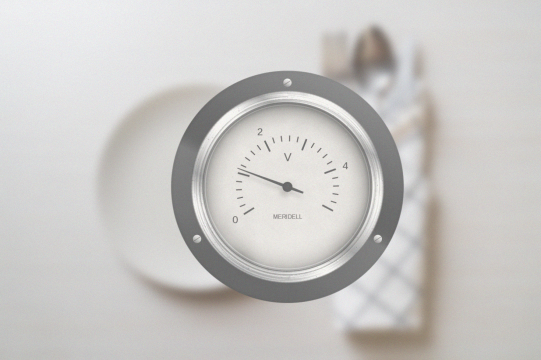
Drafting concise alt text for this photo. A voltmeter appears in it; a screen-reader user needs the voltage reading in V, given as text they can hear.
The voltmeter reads 1.1 V
